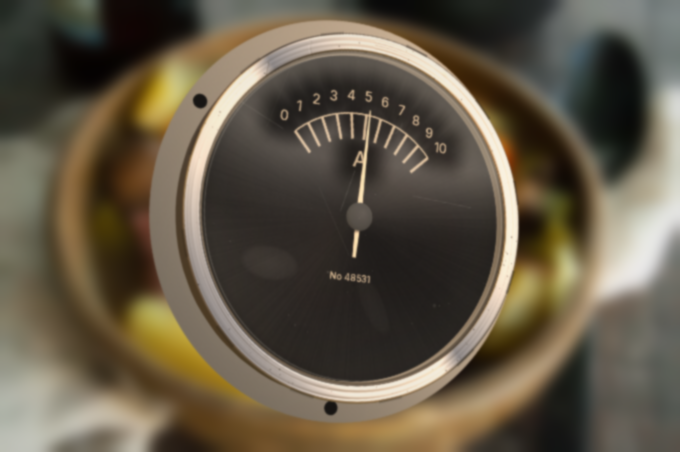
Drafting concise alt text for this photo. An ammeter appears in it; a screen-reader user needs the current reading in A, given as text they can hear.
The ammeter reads 5 A
